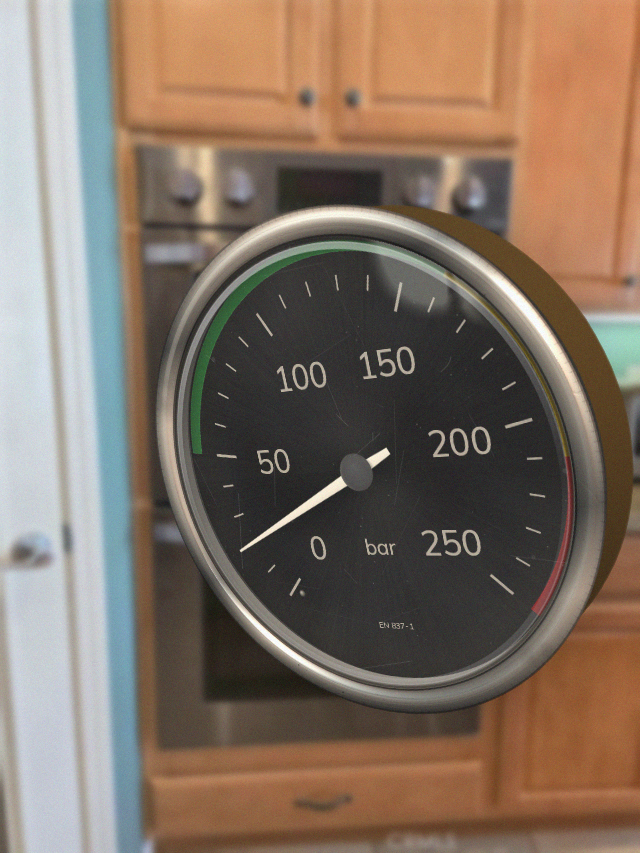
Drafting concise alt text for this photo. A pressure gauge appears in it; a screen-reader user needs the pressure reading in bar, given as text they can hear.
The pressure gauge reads 20 bar
